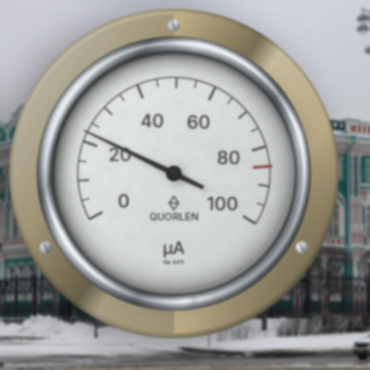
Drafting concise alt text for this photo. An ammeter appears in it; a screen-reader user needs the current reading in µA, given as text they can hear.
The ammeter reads 22.5 µA
